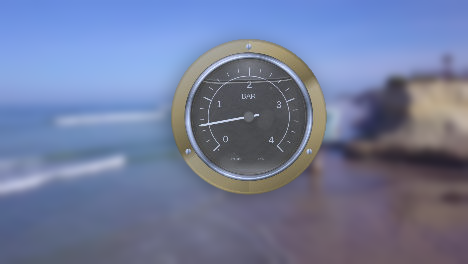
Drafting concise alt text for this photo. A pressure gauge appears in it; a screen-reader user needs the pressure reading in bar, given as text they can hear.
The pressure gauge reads 0.5 bar
